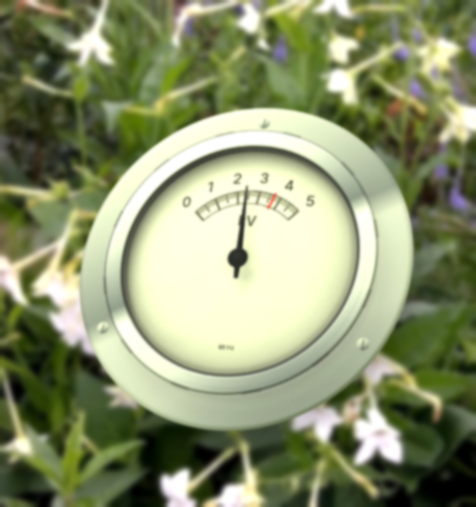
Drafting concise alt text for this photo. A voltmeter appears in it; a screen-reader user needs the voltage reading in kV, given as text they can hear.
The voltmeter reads 2.5 kV
